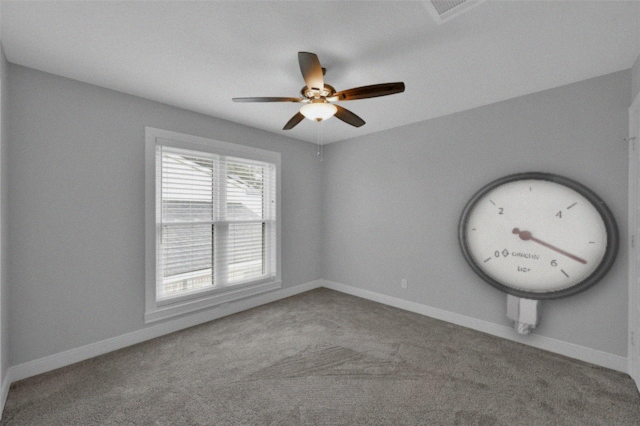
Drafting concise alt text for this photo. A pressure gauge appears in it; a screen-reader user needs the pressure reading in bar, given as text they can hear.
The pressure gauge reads 5.5 bar
